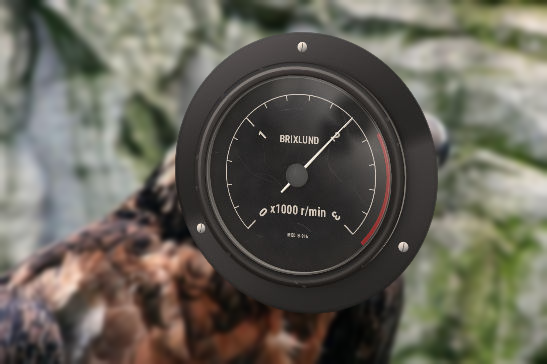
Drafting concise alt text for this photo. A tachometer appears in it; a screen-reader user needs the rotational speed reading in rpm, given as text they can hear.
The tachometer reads 2000 rpm
